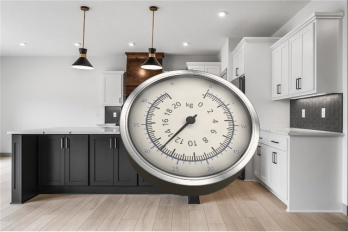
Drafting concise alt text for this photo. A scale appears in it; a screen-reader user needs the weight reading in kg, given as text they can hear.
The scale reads 13 kg
